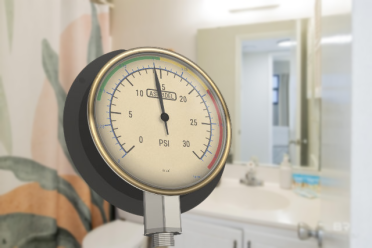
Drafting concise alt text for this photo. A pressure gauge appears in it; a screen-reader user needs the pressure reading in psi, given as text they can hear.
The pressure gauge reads 14 psi
